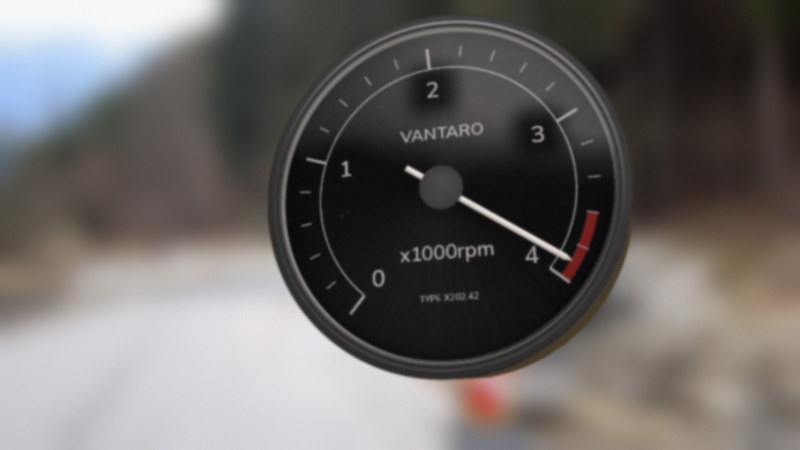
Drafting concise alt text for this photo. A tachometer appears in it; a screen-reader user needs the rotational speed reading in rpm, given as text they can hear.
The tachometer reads 3900 rpm
